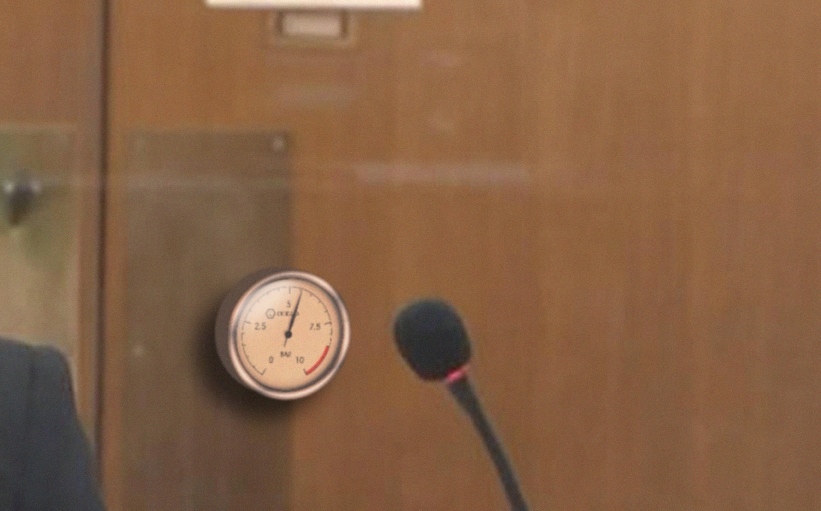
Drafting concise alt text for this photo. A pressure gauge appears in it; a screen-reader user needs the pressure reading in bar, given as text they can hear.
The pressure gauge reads 5.5 bar
